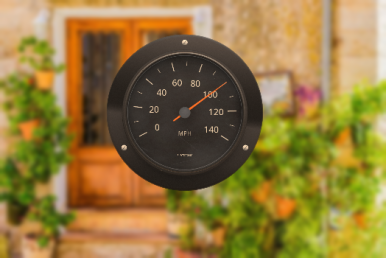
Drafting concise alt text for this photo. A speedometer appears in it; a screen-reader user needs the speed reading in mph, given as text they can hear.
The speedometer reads 100 mph
